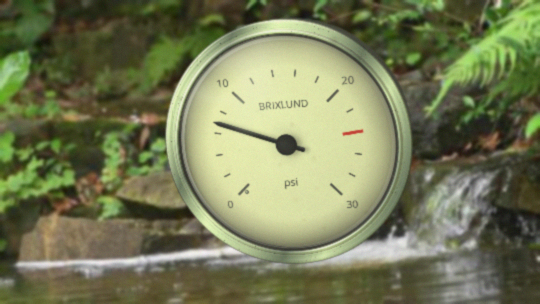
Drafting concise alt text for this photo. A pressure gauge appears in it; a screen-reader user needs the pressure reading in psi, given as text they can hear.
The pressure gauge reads 7 psi
